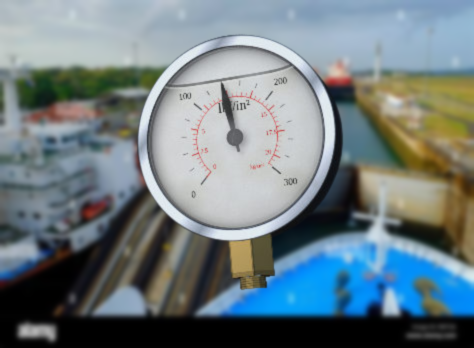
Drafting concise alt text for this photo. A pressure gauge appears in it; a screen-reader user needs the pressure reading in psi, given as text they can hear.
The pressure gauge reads 140 psi
